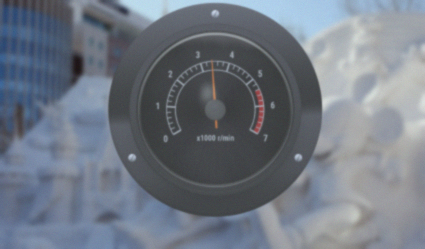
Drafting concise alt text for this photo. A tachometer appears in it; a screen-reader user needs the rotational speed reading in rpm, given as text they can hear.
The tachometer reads 3400 rpm
